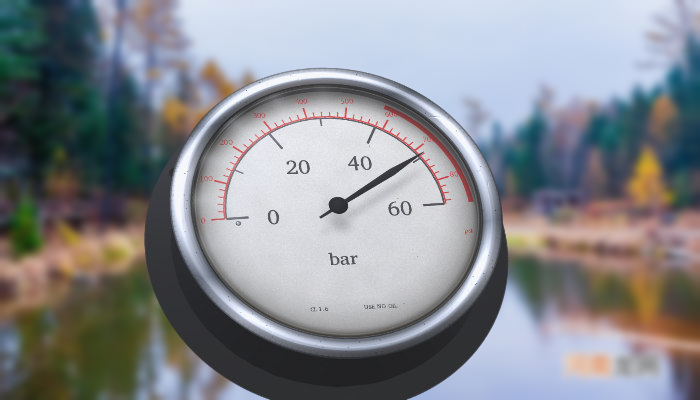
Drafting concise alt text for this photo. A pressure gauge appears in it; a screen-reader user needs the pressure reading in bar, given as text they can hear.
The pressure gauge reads 50 bar
